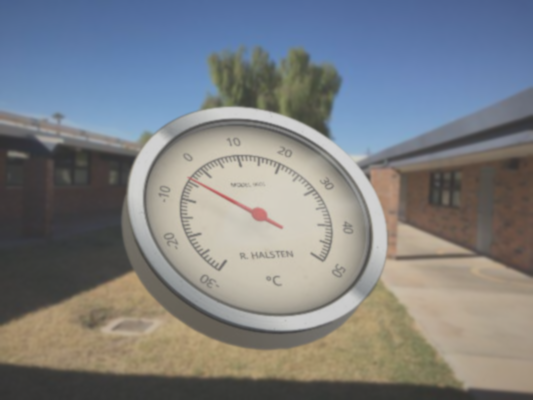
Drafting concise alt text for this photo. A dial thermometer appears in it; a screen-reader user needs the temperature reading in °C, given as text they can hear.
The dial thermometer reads -5 °C
